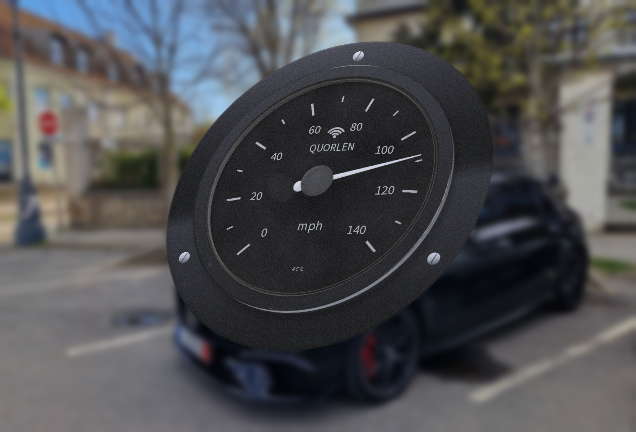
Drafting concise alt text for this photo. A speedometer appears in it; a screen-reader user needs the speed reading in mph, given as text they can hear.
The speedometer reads 110 mph
